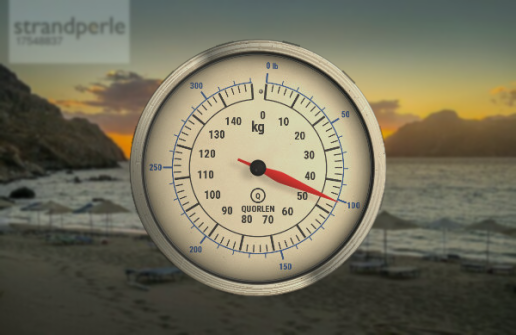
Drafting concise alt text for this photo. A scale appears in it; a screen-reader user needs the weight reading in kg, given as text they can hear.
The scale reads 46 kg
